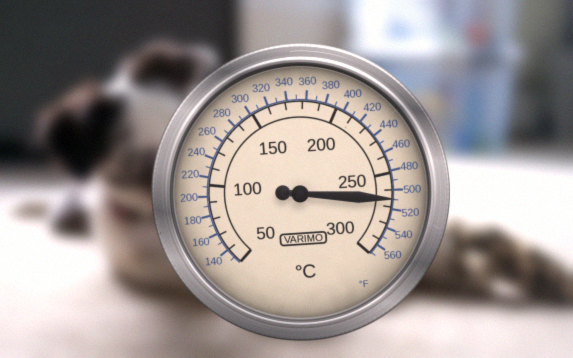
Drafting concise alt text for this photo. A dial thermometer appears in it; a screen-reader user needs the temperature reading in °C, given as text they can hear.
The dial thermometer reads 265 °C
